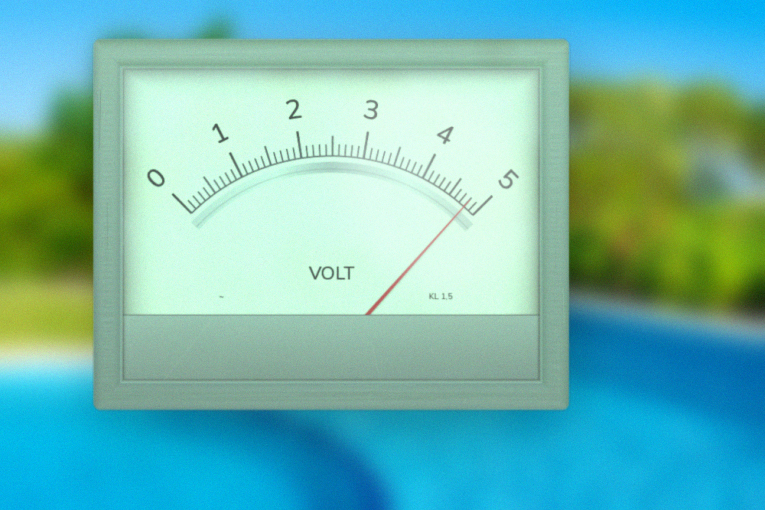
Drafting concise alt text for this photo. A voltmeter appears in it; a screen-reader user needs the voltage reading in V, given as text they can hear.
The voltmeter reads 4.8 V
